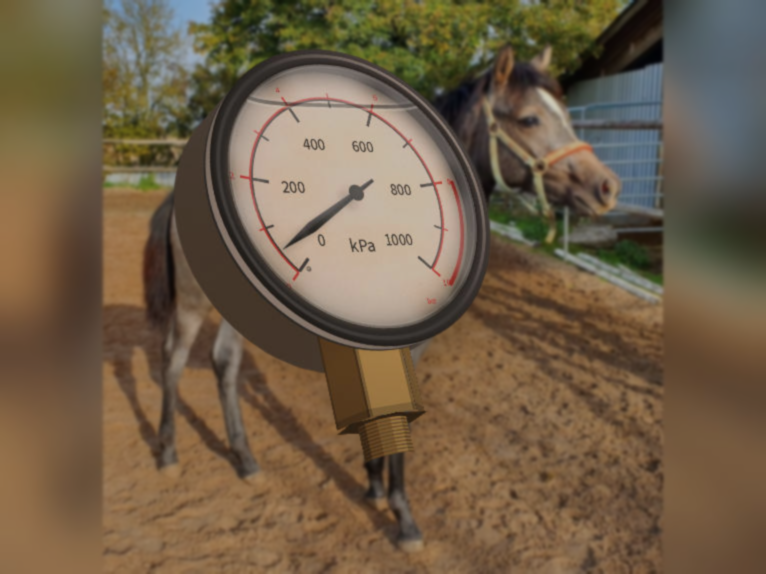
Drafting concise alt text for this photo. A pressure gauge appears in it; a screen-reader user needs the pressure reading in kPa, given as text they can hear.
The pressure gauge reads 50 kPa
